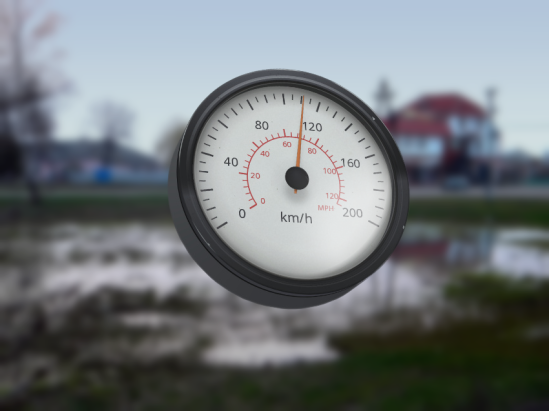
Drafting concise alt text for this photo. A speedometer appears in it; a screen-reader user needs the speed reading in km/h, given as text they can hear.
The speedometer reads 110 km/h
